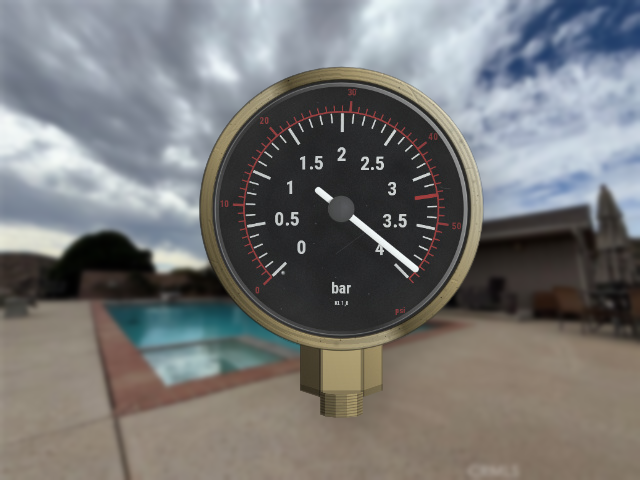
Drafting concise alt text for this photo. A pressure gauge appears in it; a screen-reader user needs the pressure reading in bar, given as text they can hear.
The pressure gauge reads 3.9 bar
